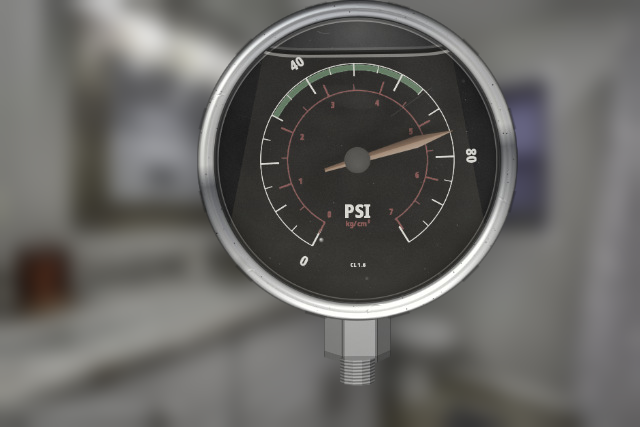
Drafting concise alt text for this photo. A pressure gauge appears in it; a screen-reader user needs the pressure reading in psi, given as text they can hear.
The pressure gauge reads 75 psi
